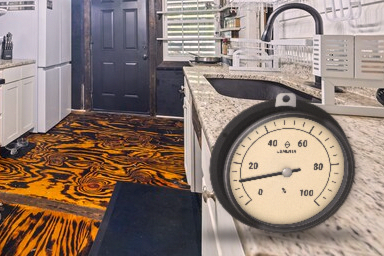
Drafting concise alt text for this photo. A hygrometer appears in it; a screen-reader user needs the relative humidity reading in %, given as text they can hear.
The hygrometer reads 12 %
